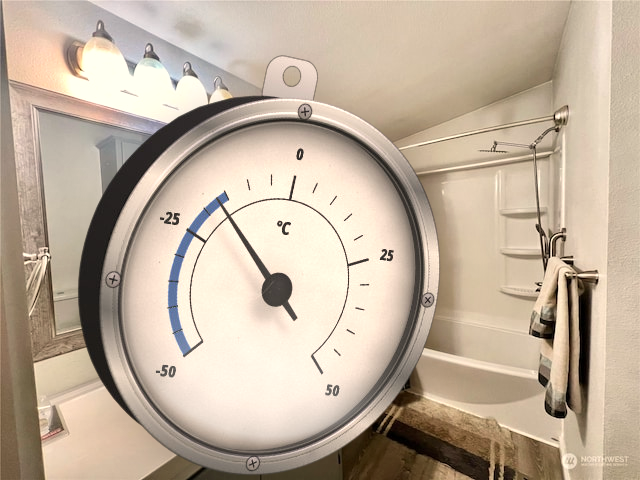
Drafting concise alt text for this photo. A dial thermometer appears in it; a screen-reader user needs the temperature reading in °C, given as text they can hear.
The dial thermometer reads -17.5 °C
